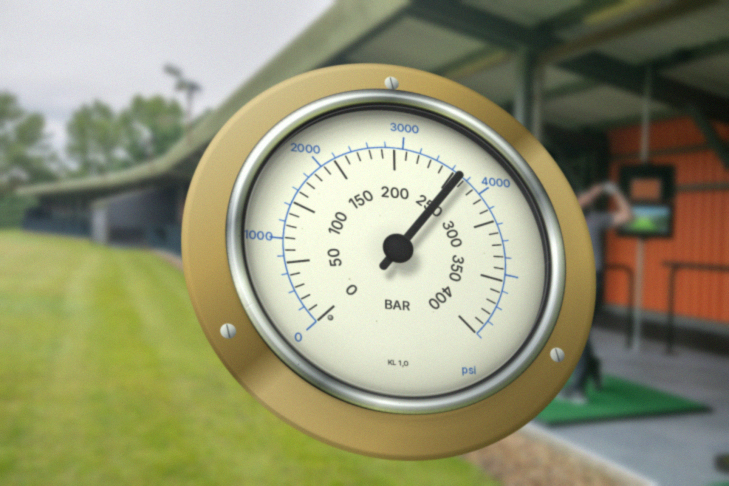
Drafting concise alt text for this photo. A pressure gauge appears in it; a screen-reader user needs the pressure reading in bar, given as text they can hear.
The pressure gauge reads 255 bar
